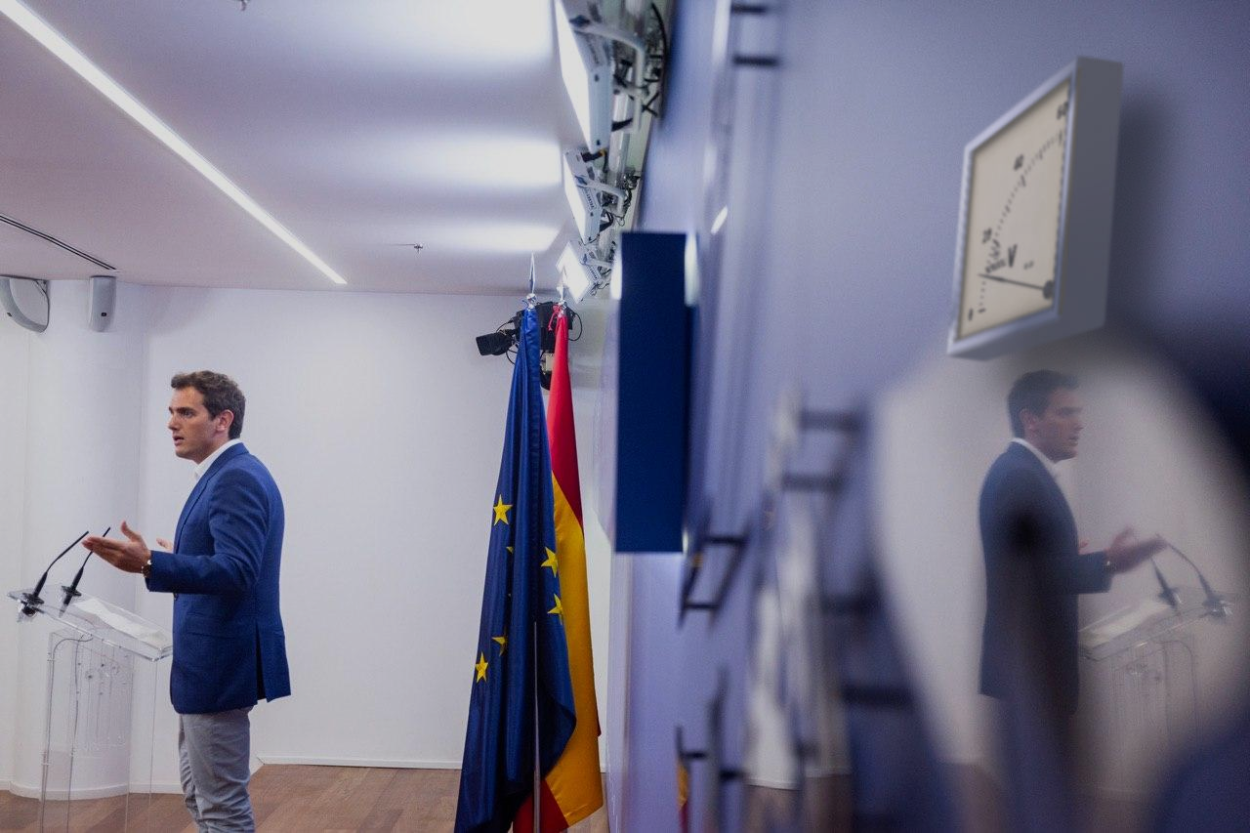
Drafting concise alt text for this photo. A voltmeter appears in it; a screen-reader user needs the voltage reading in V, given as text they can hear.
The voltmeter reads 10 V
